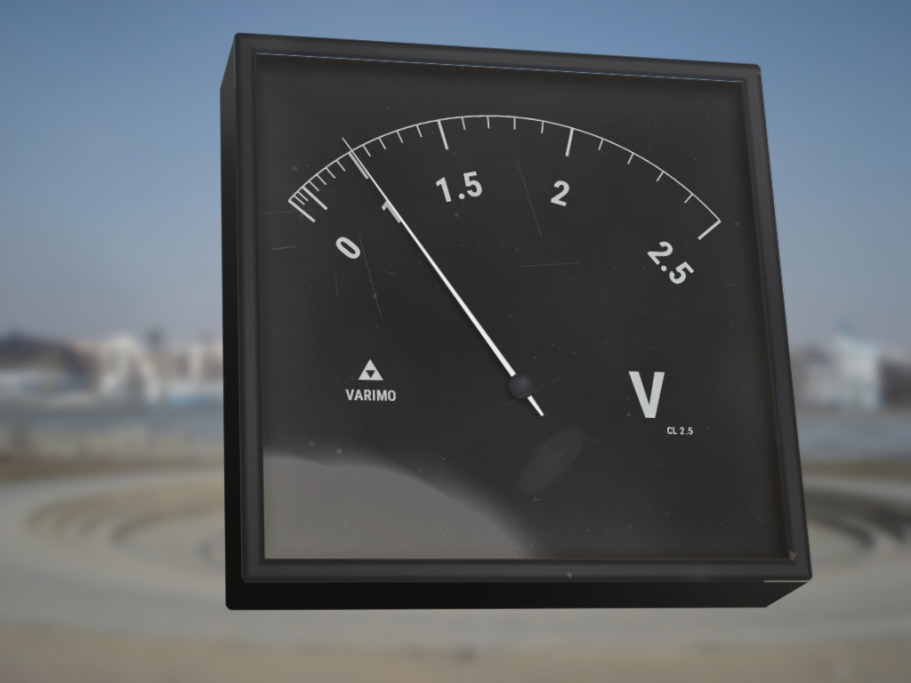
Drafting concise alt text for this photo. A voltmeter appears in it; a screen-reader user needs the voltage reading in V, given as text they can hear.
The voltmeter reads 1 V
